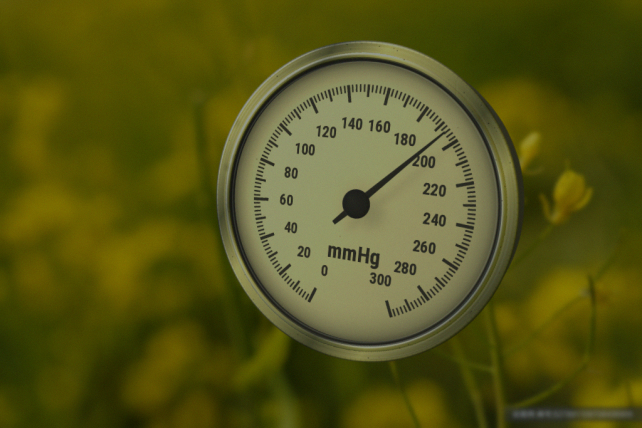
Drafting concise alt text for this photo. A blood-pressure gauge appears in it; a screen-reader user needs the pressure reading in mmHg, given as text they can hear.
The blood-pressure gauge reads 194 mmHg
